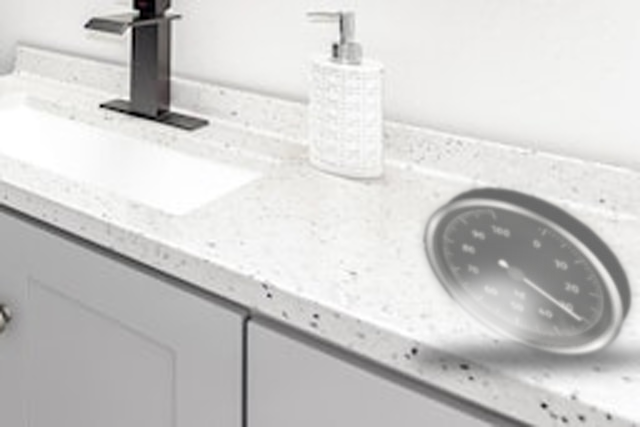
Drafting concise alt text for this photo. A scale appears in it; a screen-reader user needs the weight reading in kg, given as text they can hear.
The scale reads 30 kg
